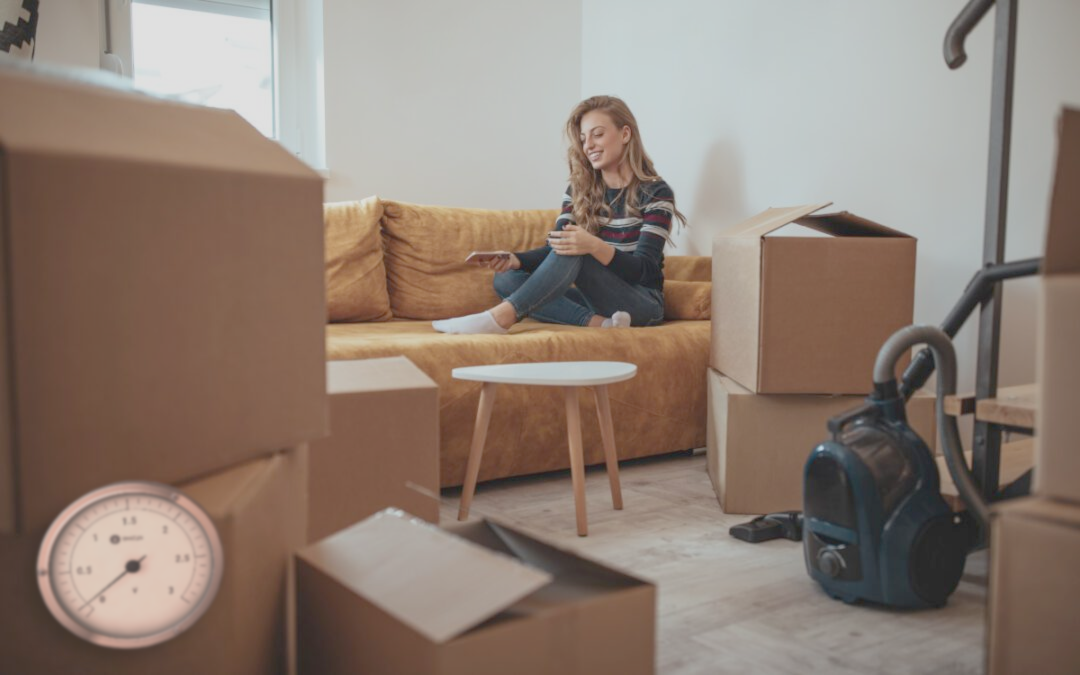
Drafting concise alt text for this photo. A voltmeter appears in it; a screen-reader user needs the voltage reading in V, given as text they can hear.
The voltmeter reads 0.1 V
